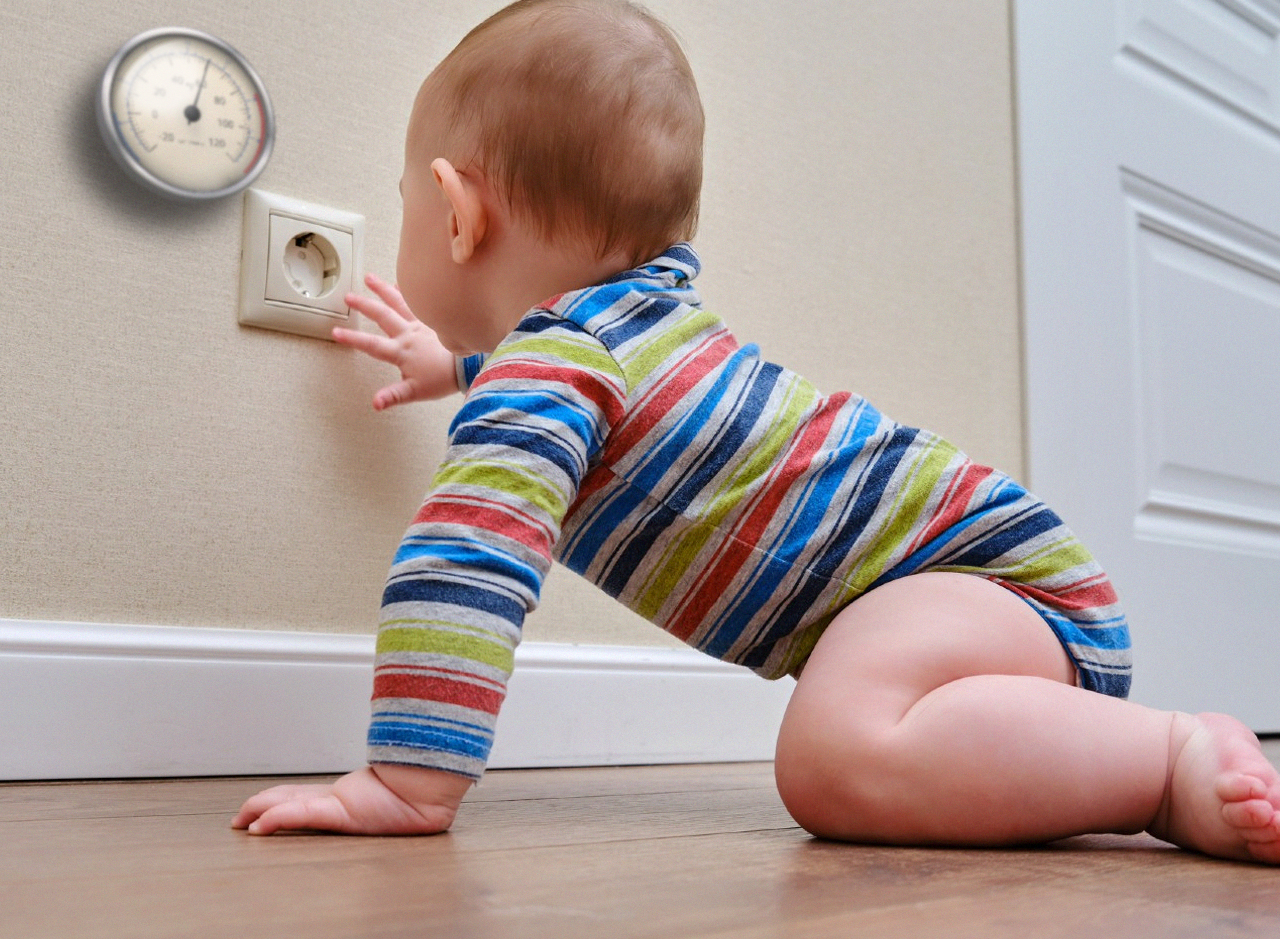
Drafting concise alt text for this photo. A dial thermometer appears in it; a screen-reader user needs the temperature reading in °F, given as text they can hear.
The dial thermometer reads 60 °F
